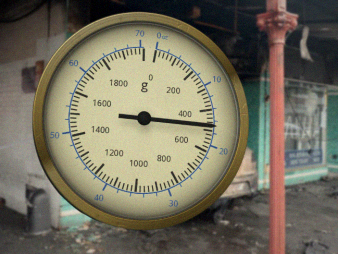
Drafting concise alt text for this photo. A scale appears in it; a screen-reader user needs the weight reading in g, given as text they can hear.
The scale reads 480 g
